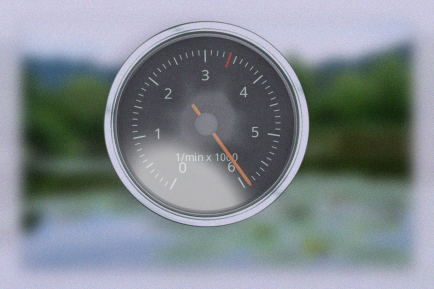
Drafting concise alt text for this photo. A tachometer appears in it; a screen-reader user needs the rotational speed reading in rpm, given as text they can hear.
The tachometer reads 5900 rpm
